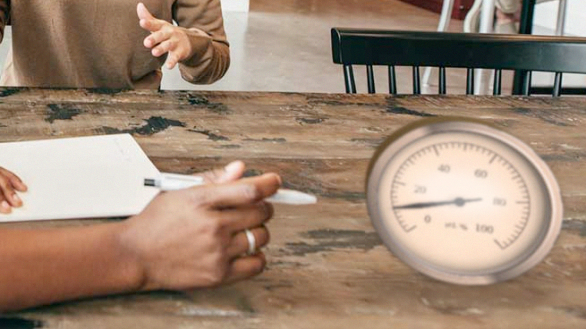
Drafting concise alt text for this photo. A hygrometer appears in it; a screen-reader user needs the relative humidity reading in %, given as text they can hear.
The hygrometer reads 10 %
